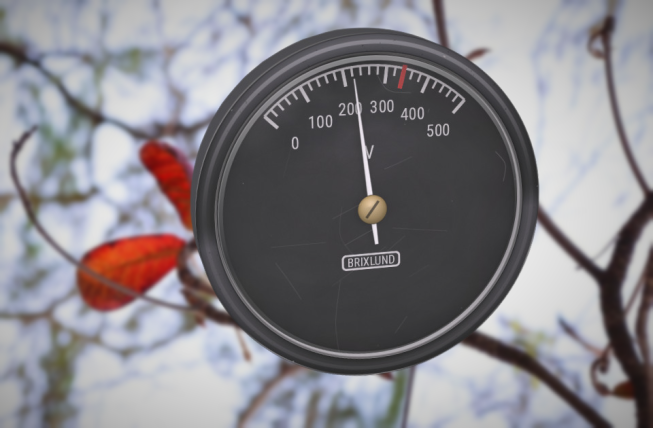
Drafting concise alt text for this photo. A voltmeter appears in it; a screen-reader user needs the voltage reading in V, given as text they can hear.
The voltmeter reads 220 V
